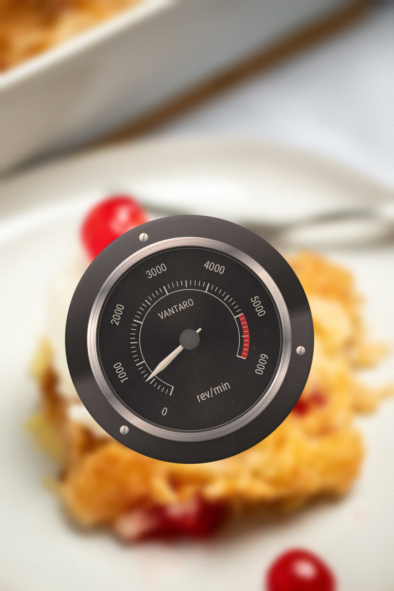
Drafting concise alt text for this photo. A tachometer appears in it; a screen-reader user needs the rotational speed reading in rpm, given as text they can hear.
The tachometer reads 600 rpm
